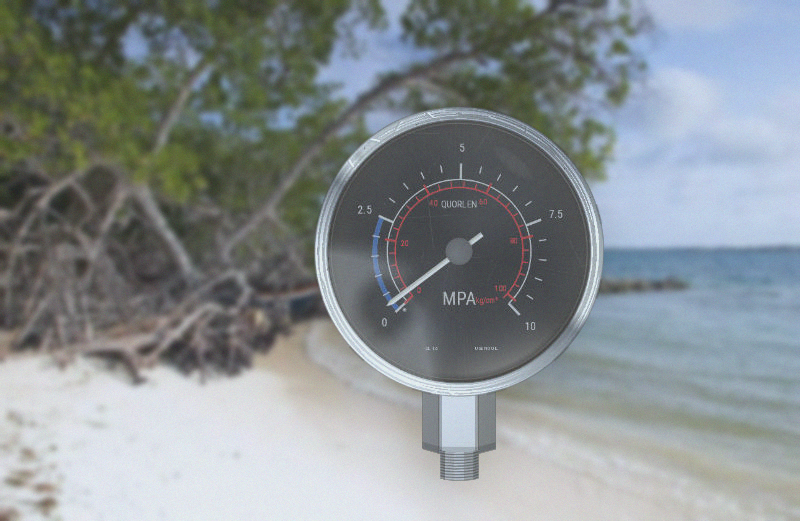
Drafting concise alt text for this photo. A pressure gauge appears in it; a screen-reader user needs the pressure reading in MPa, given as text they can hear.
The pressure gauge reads 0.25 MPa
